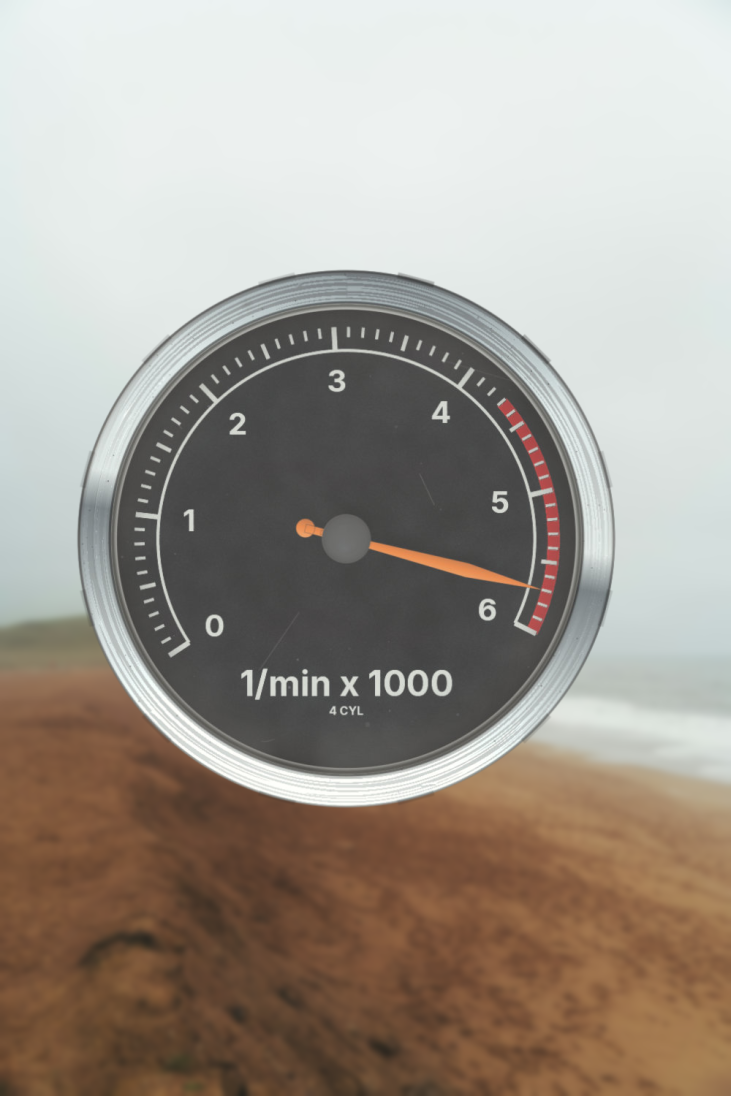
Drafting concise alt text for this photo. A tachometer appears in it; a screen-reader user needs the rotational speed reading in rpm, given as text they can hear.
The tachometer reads 5700 rpm
